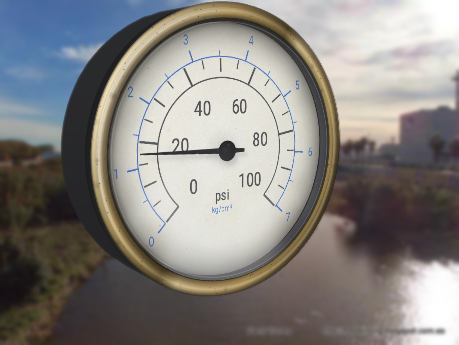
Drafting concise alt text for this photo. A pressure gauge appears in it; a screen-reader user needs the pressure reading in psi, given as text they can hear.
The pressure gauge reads 17.5 psi
